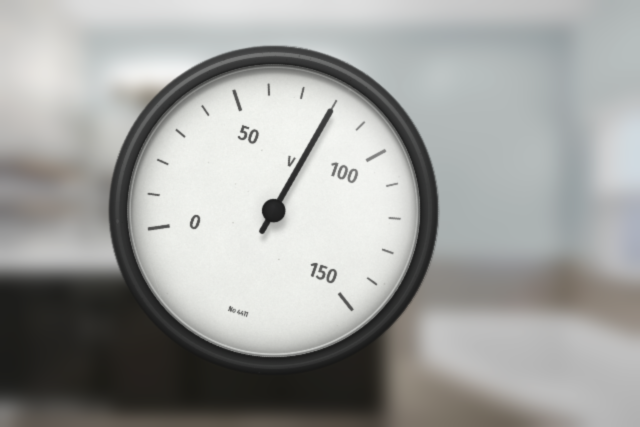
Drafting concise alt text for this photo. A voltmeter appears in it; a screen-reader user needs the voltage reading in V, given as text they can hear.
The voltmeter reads 80 V
